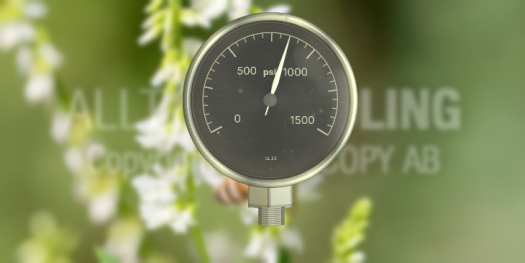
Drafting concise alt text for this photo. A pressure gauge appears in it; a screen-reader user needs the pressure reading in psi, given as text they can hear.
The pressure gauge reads 850 psi
